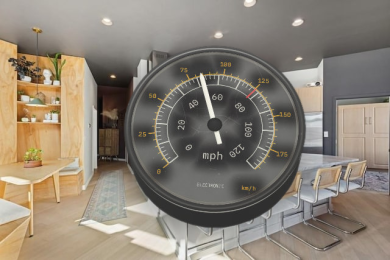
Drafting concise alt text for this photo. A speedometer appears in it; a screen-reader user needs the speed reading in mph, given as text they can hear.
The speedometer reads 52 mph
